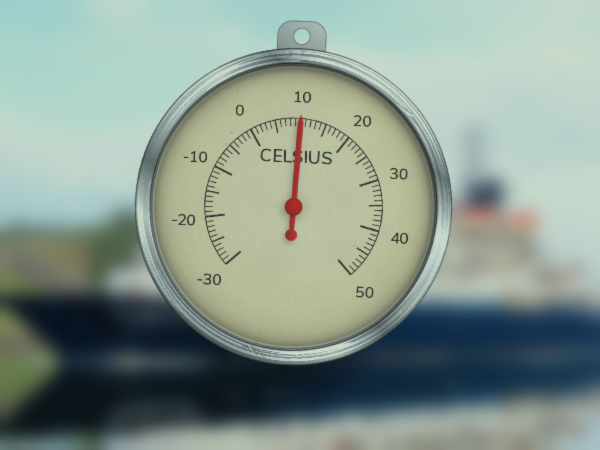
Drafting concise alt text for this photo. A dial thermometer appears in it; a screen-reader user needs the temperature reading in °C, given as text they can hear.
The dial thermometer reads 10 °C
